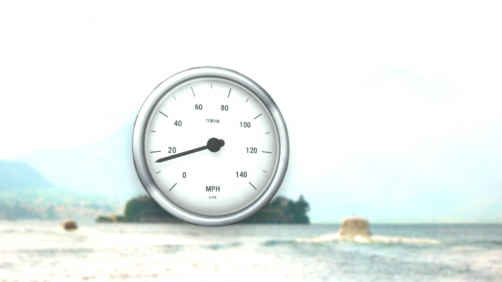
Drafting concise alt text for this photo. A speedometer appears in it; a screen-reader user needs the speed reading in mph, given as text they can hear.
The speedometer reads 15 mph
